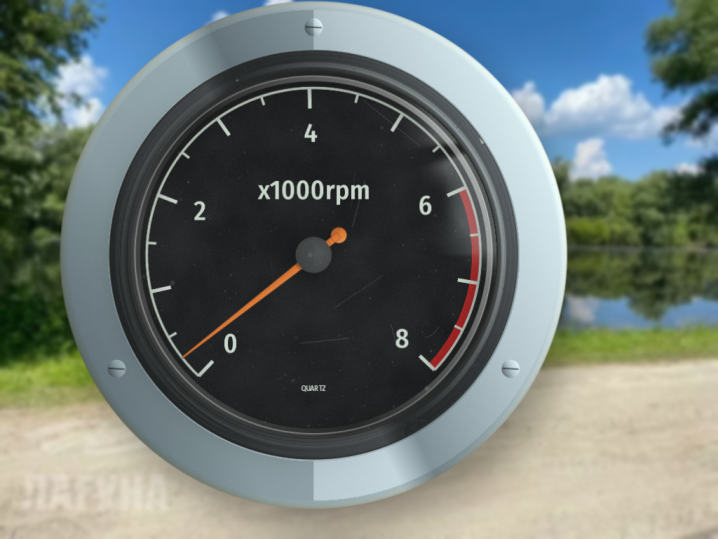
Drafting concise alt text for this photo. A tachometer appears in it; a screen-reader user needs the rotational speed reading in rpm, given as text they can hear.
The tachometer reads 250 rpm
